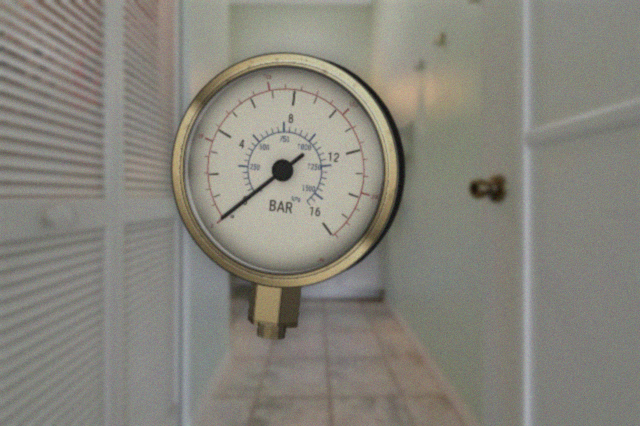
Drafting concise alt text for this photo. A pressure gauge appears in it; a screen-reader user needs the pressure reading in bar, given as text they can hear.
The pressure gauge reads 0 bar
